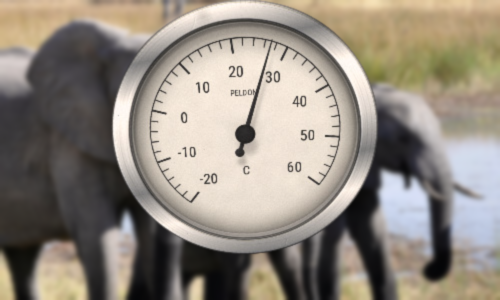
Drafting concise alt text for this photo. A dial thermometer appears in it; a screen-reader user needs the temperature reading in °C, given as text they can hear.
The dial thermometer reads 27 °C
